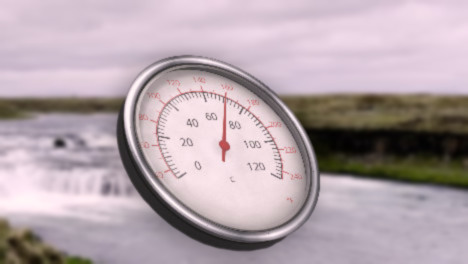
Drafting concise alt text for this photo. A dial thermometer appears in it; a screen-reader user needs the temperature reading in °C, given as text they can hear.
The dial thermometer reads 70 °C
